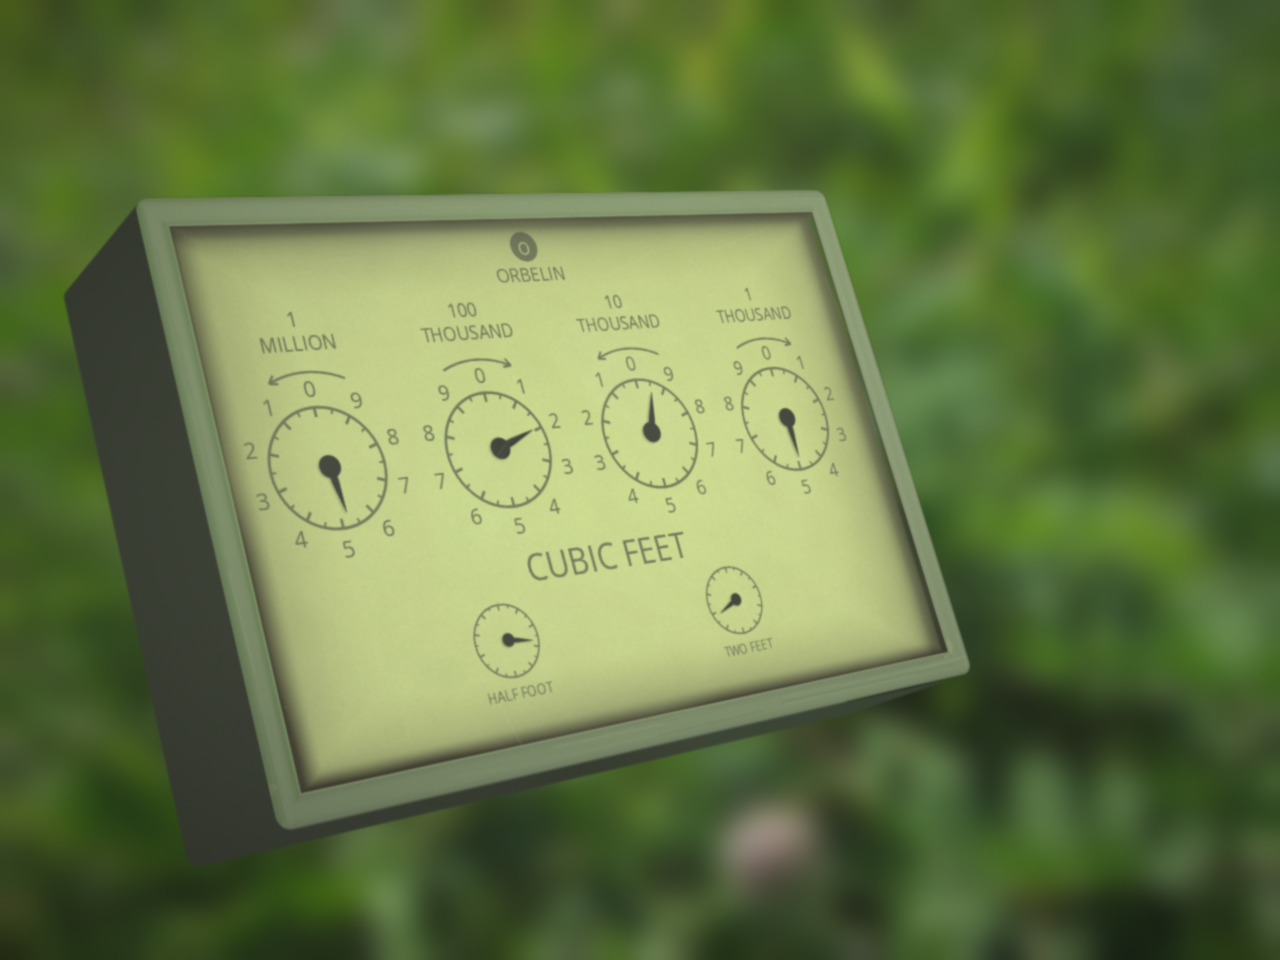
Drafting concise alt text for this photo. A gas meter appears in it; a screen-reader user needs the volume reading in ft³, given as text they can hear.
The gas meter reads 519500 ft³
